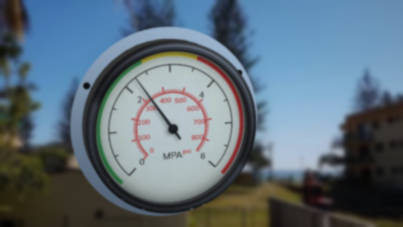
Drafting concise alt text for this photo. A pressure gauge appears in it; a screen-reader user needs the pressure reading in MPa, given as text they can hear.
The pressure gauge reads 2.25 MPa
